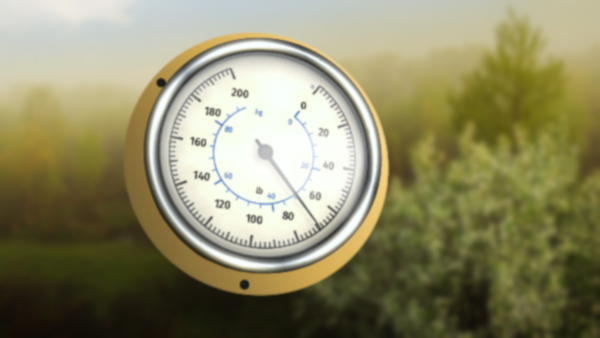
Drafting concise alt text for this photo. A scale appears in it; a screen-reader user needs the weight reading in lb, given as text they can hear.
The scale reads 70 lb
